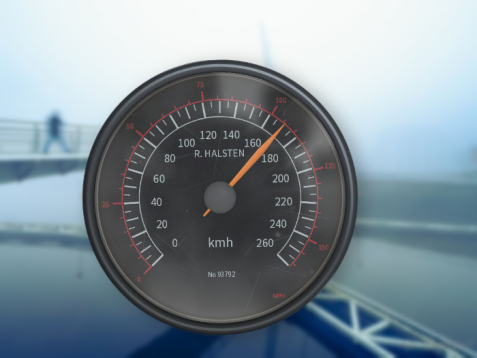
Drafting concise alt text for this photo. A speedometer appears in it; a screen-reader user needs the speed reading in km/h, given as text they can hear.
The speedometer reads 170 km/h
